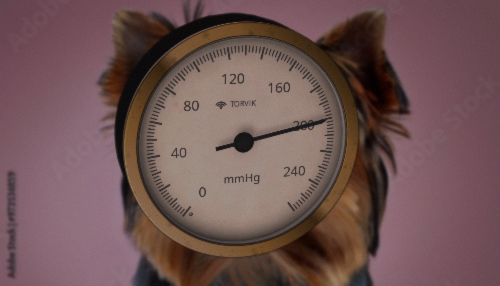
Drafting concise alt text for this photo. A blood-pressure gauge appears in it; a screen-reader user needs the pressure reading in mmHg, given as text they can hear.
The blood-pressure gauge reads 200 mmHg
